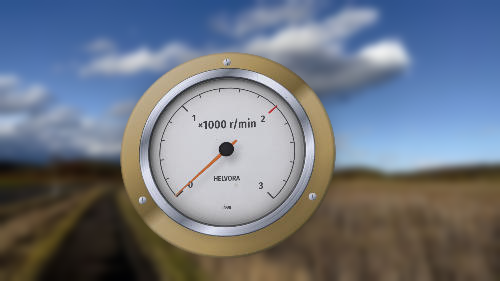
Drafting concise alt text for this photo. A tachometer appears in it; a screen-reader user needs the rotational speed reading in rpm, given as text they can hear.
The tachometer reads 0 rpm
